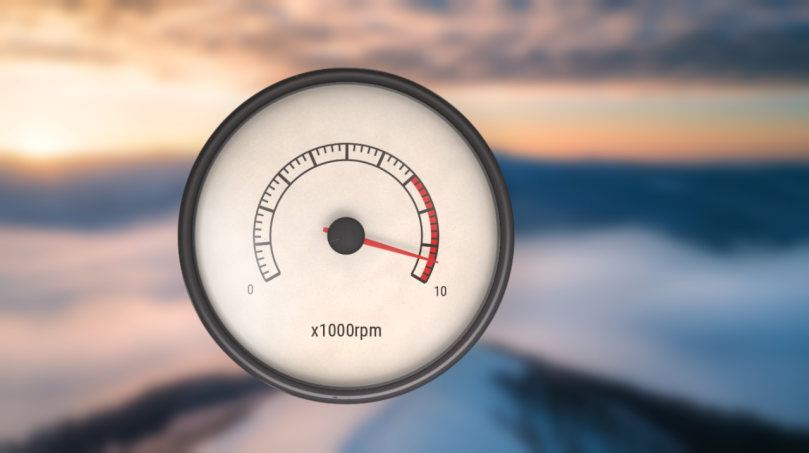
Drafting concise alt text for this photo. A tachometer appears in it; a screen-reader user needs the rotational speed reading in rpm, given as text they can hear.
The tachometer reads 9400 rpm
